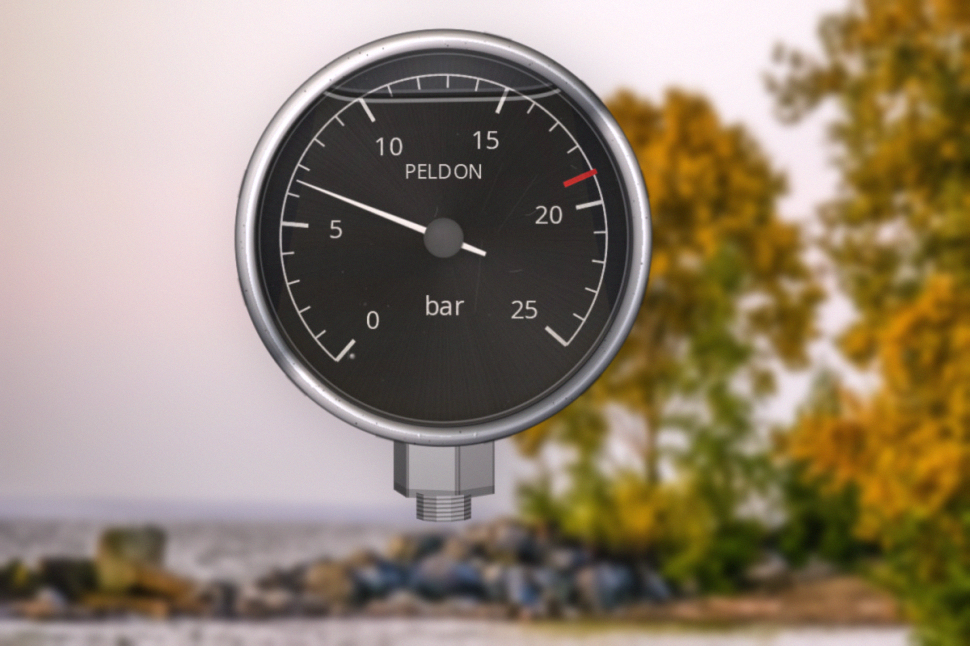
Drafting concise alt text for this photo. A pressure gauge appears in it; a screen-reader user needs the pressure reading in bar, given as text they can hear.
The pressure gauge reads 6.5 bar
